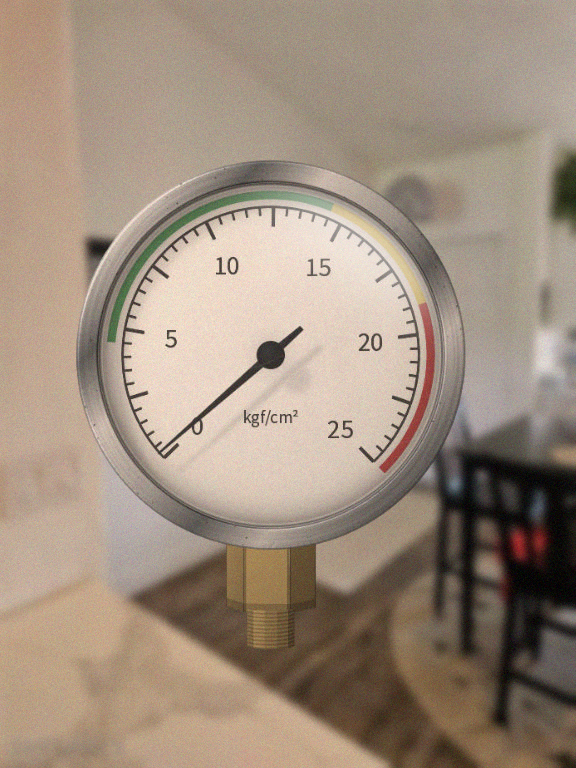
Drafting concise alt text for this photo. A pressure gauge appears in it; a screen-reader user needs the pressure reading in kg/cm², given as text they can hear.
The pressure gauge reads 0.25 kg/cm²
